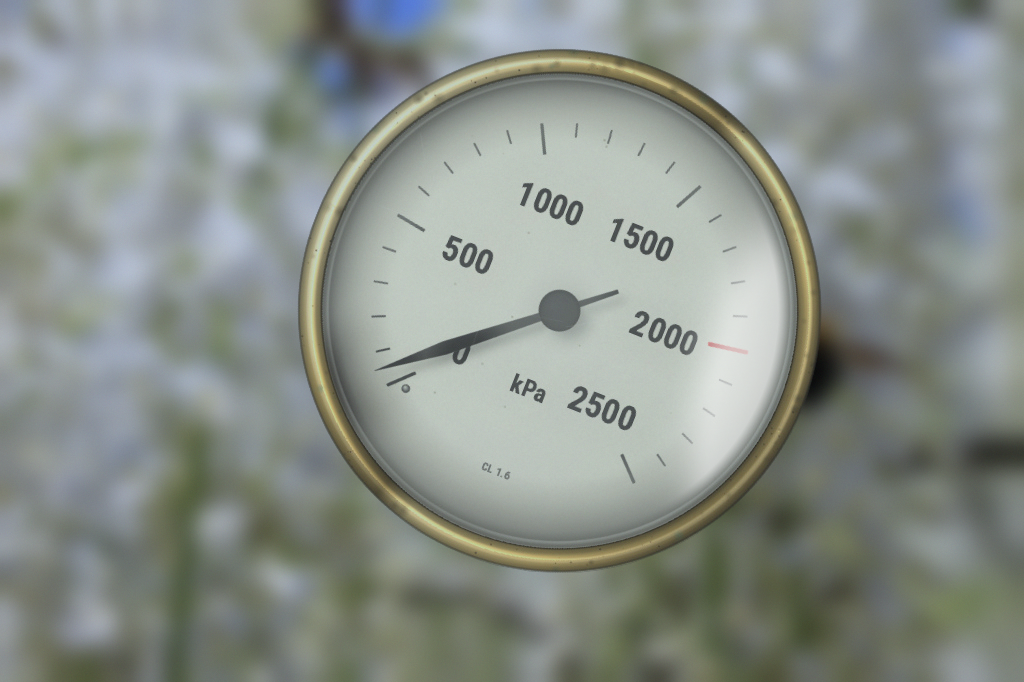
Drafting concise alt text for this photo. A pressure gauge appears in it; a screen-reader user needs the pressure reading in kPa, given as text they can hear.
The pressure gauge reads 50 kPa
